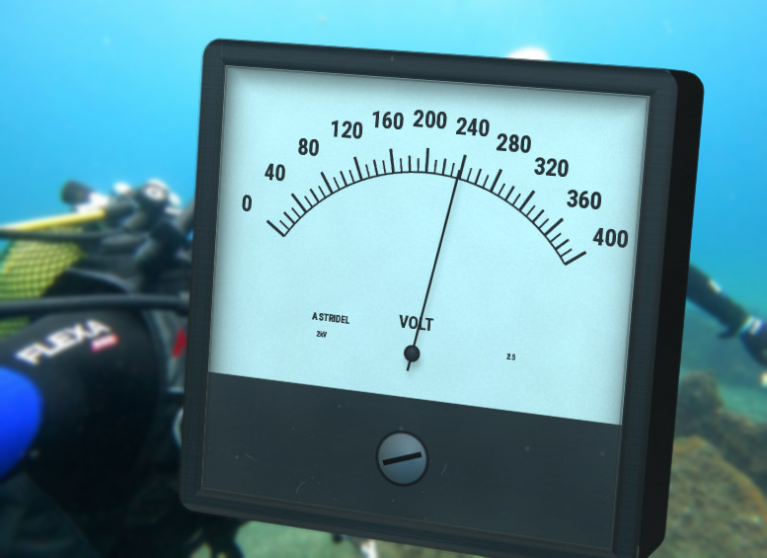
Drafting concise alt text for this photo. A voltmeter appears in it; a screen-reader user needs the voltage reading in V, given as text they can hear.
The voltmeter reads 240 V
